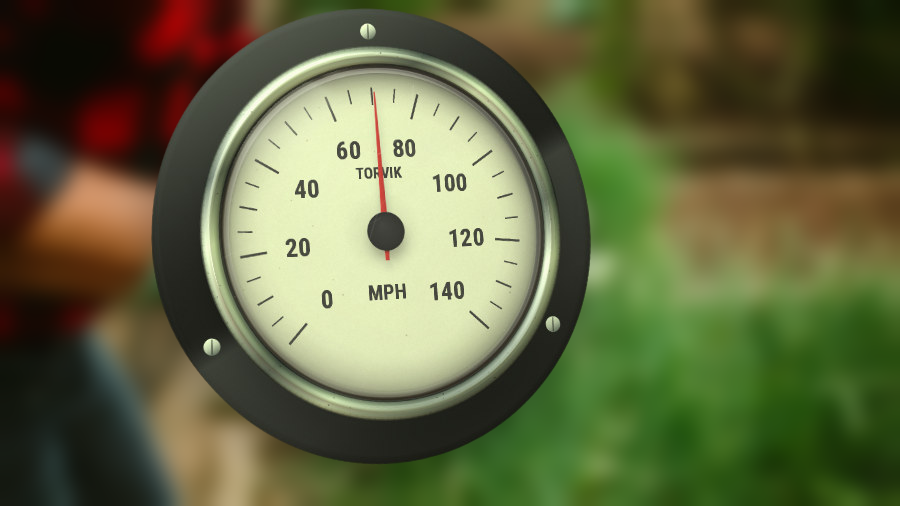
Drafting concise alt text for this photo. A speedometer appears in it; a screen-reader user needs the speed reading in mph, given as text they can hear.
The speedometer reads 70 mph
